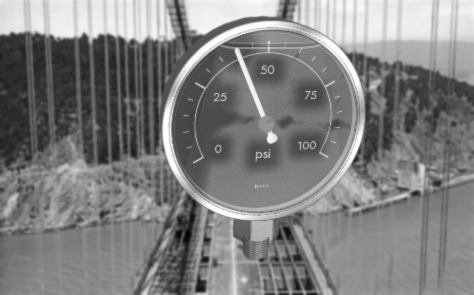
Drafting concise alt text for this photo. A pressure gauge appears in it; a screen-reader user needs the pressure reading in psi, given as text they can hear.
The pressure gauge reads 40 psi
